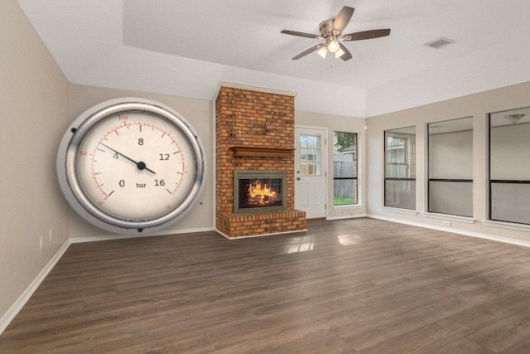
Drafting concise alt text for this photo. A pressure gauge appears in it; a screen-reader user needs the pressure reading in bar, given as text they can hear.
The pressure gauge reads 4.5 bar
